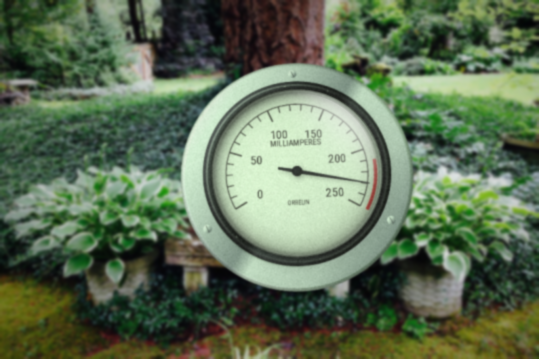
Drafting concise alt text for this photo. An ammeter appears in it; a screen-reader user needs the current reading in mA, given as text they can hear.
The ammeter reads 230 mA
